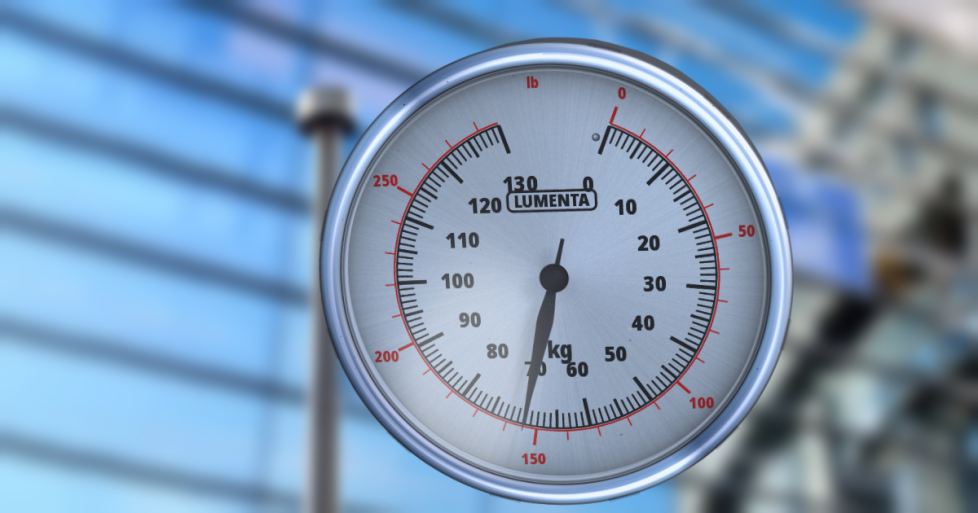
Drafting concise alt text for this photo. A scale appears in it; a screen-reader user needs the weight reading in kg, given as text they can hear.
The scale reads 70 kg
